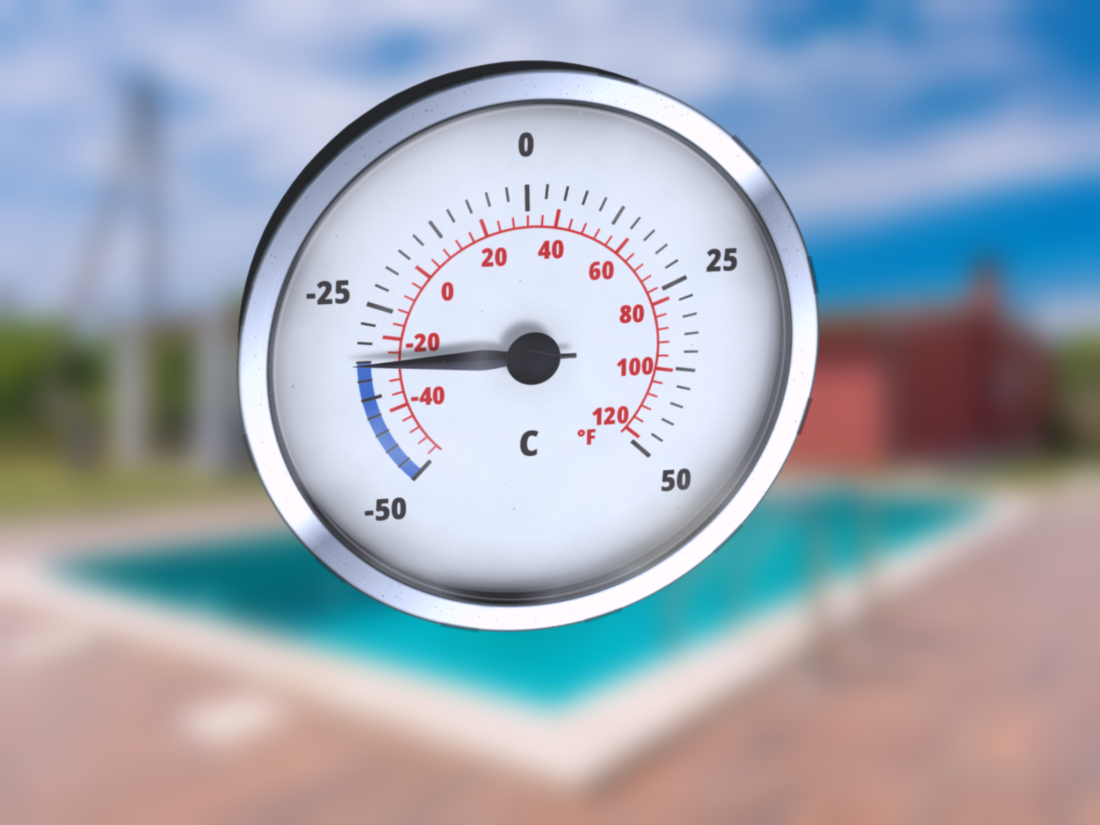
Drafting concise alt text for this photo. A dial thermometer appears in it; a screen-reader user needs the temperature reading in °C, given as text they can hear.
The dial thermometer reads -32.5 °C
